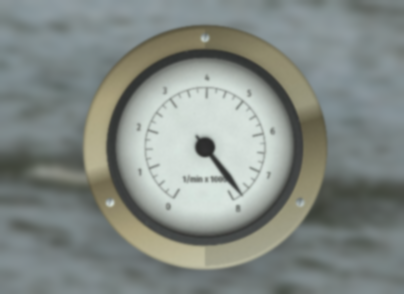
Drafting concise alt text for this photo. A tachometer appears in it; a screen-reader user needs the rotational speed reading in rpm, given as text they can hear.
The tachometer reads 7750 rpm
